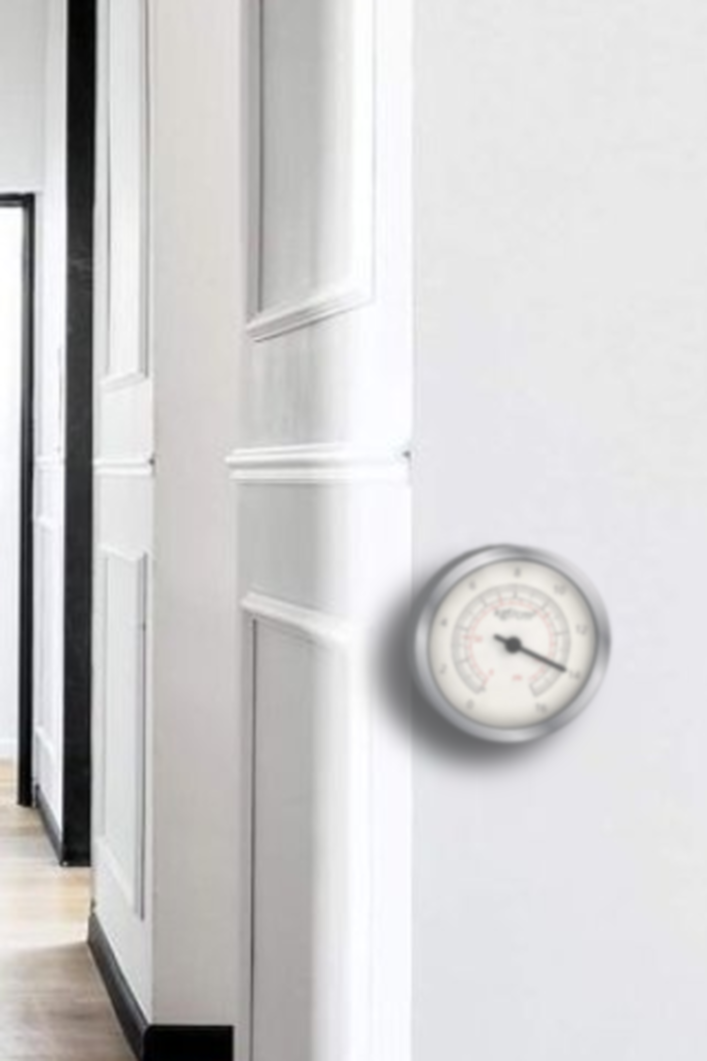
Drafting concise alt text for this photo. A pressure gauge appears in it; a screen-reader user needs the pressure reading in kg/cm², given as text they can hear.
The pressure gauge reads 14 kg/cm²
